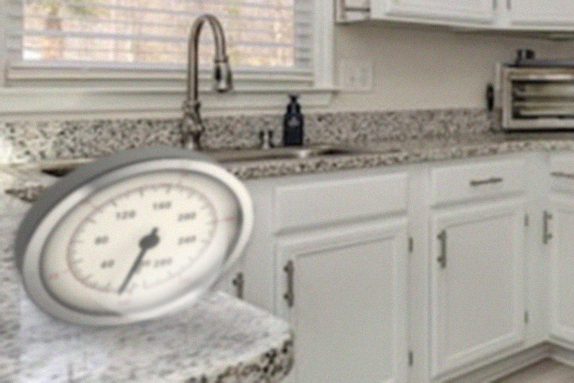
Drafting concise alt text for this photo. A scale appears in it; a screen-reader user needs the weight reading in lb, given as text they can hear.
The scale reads 10 lb
